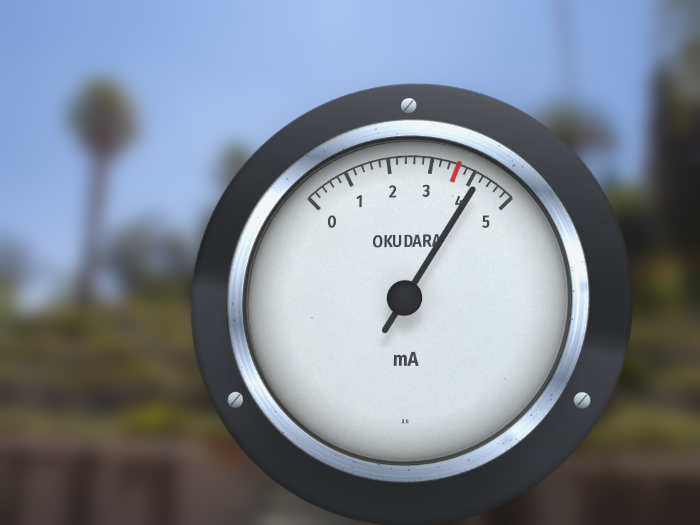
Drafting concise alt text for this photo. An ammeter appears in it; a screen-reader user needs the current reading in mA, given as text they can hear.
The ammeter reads 4.2 mA
